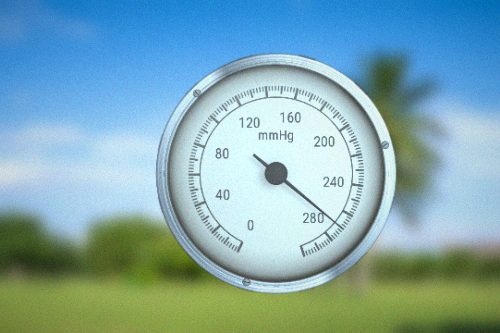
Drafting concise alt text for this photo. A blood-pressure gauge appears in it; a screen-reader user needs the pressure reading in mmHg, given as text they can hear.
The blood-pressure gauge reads 270 mmHg
